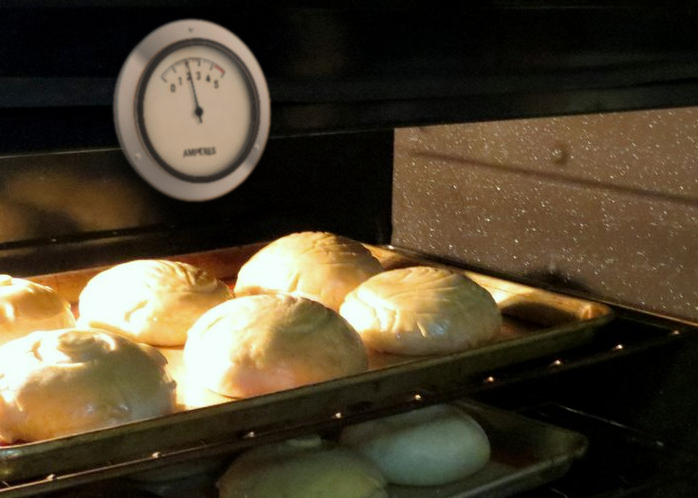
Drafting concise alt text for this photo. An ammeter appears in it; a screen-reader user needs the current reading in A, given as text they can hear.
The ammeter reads 2 A
